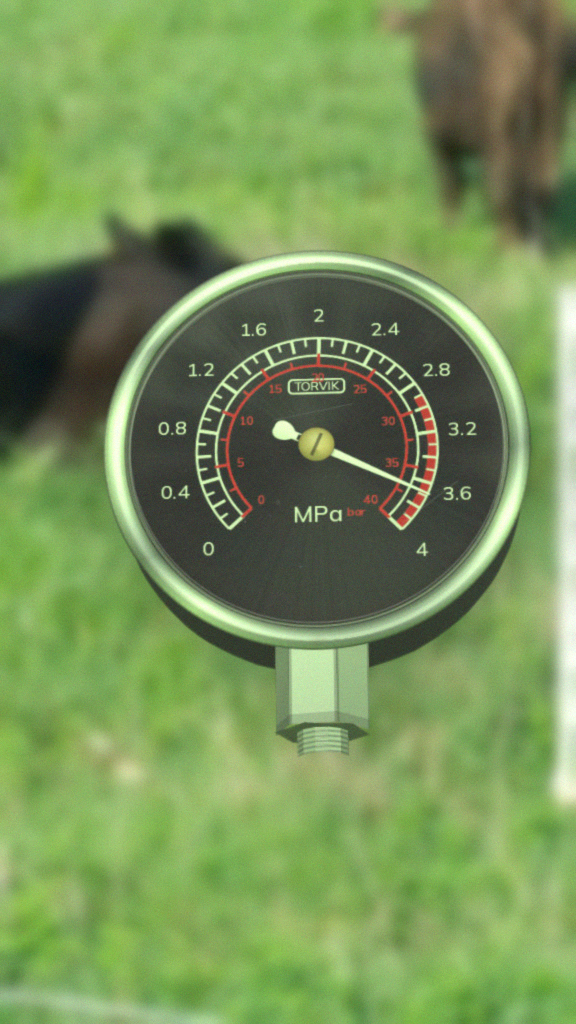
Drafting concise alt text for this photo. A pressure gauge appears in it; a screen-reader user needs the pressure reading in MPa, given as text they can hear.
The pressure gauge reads 3.7 MPa
